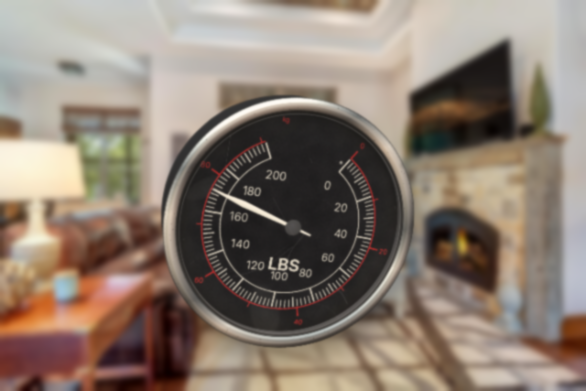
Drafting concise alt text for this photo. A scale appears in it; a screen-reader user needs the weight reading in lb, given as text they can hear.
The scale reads 170 lb
